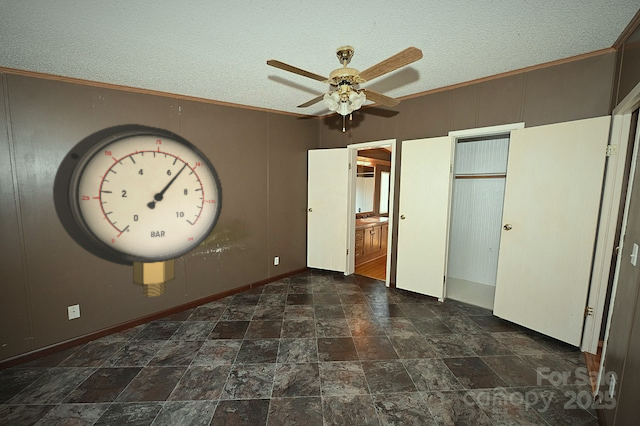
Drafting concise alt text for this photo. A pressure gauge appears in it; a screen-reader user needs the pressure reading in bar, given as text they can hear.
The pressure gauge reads 6.5 bar
